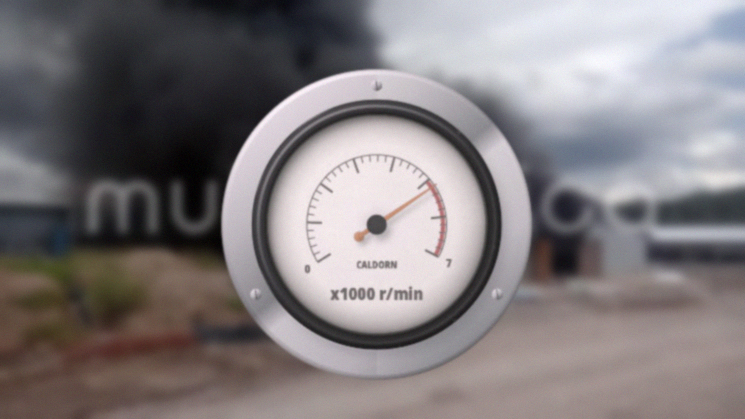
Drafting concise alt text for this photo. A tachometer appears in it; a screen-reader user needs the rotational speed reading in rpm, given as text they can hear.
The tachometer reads 5200 rpm
